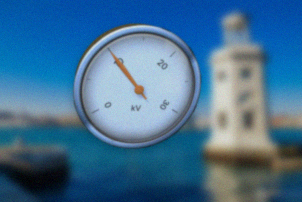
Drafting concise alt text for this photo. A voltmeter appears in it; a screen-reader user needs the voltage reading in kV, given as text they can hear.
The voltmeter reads 10 kV
